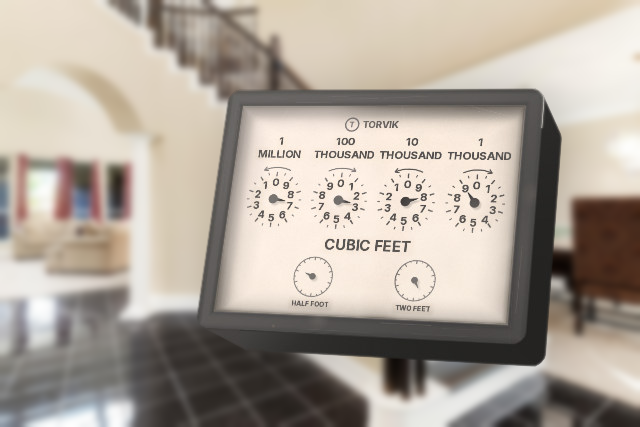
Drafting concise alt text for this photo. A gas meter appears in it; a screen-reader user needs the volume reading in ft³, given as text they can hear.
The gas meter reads 727900 ft³
